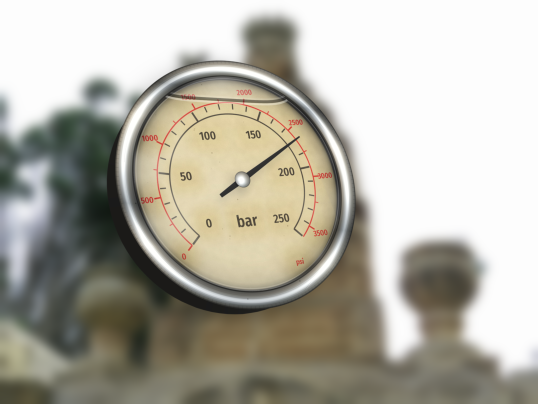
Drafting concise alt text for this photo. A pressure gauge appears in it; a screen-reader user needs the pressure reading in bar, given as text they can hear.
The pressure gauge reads 180 bar
